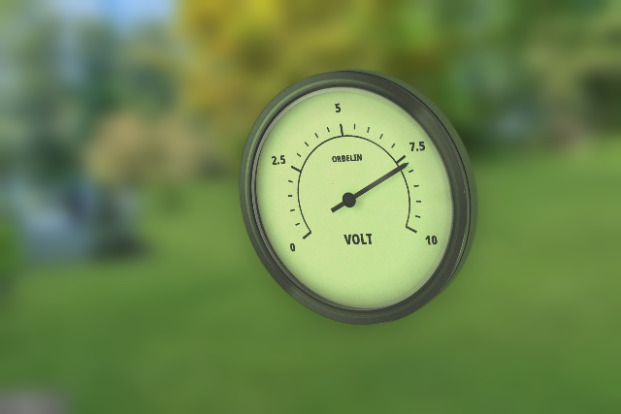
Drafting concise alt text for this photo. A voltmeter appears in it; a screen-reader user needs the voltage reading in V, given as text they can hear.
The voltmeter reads 7.75 V
